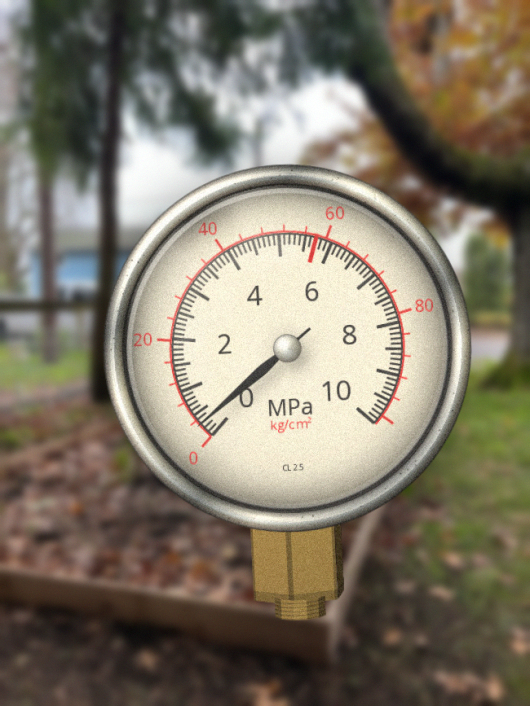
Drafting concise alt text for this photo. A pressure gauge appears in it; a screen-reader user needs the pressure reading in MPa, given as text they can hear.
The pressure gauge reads 0.3 MPa
